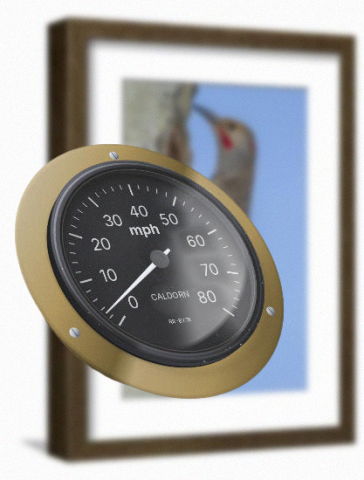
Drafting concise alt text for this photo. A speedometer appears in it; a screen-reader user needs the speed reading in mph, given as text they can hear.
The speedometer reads 3 mph
